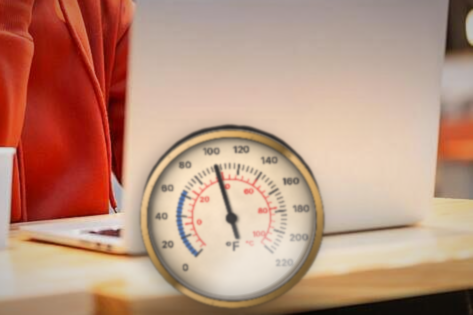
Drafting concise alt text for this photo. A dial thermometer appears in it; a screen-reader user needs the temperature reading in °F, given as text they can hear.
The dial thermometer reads 100 °F
